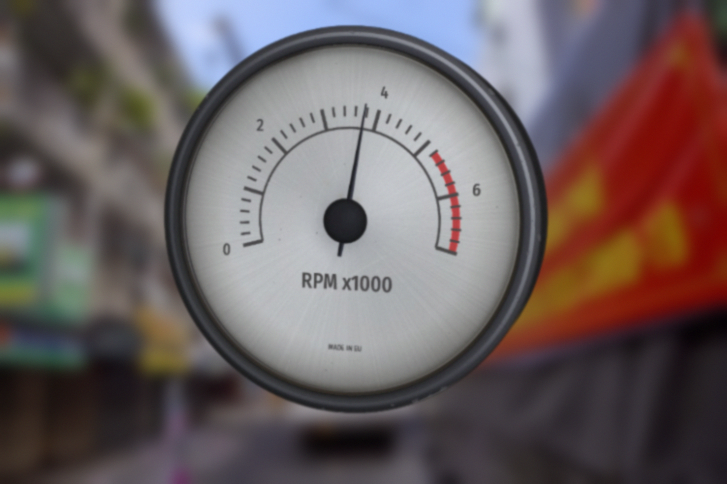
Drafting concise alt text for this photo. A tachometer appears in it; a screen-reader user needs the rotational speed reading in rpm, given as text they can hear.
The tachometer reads 3800 rpm
